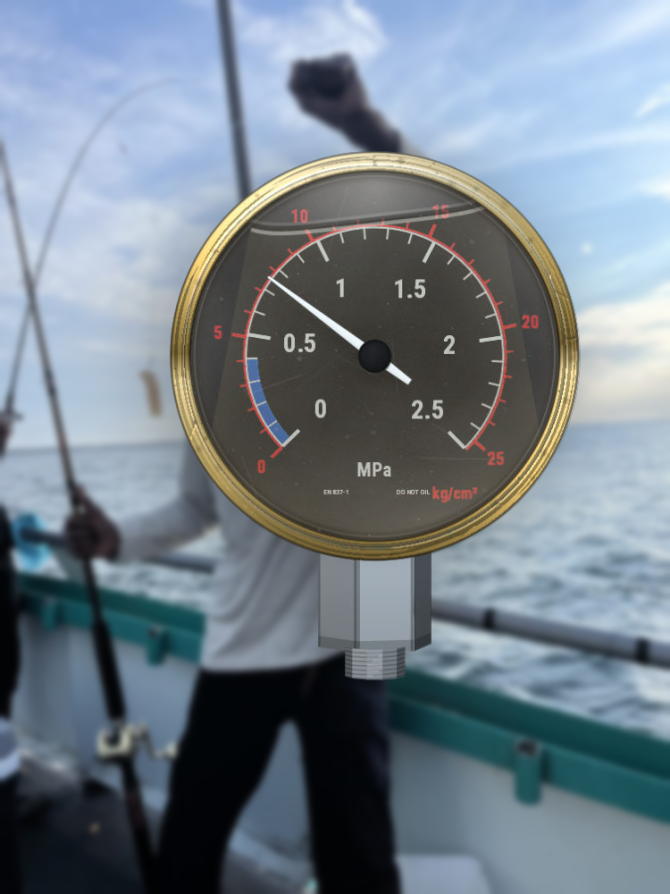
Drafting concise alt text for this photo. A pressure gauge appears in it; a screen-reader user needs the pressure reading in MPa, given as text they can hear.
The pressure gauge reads 0.75 MPa
